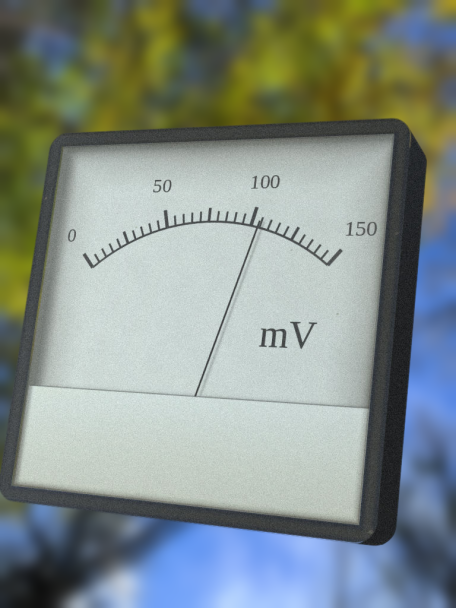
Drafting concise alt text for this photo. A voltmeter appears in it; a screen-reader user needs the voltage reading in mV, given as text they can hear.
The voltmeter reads 105 mV
